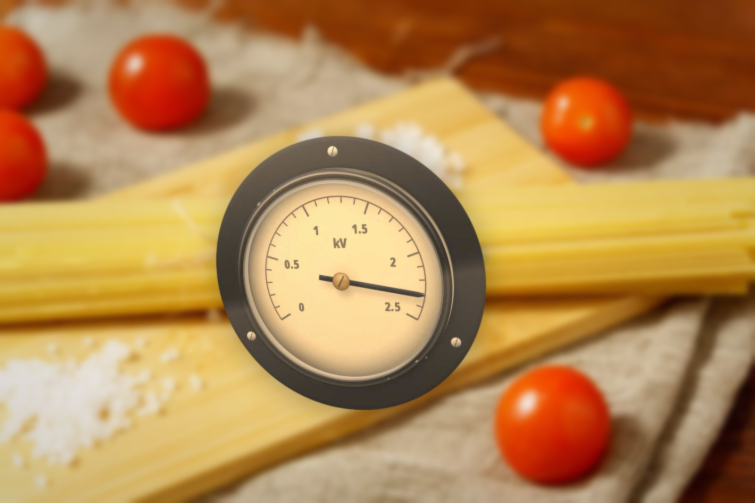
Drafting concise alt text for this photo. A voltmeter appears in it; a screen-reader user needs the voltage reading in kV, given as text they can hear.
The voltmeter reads 2.3 kV
